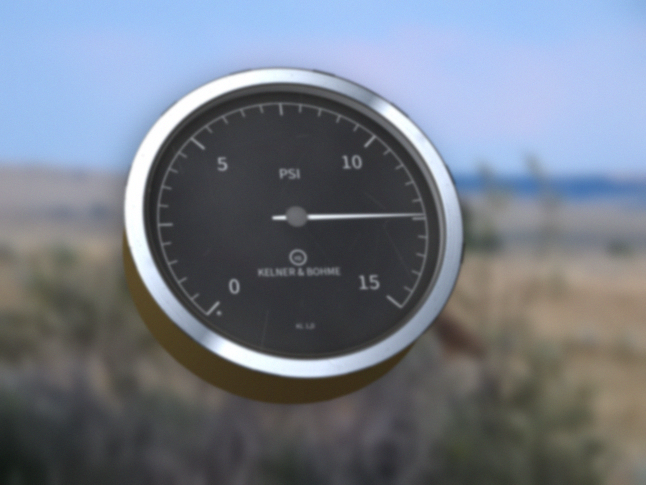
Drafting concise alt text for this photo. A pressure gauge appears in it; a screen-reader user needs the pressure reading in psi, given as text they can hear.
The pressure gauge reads 12.5 psi
